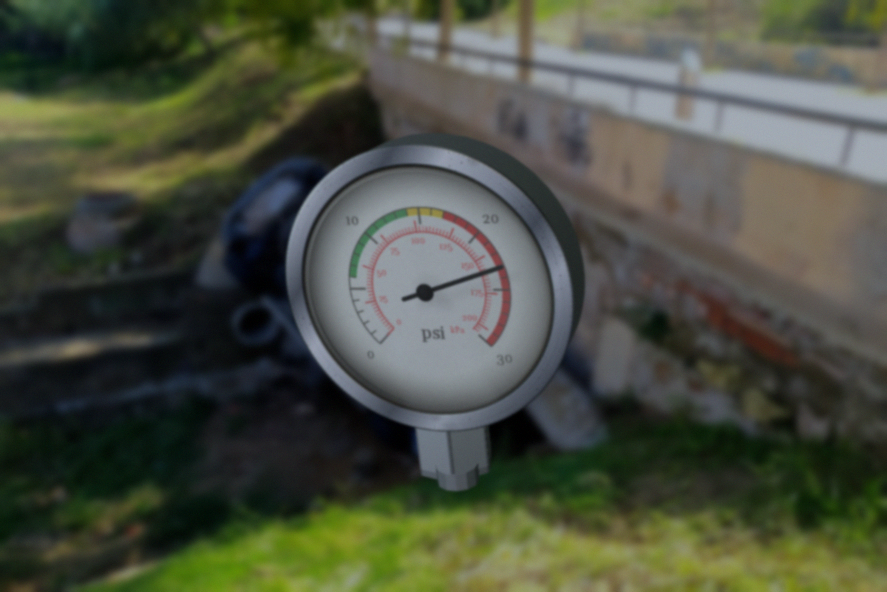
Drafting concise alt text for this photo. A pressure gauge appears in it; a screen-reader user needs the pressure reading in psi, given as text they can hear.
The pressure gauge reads 23 psi
